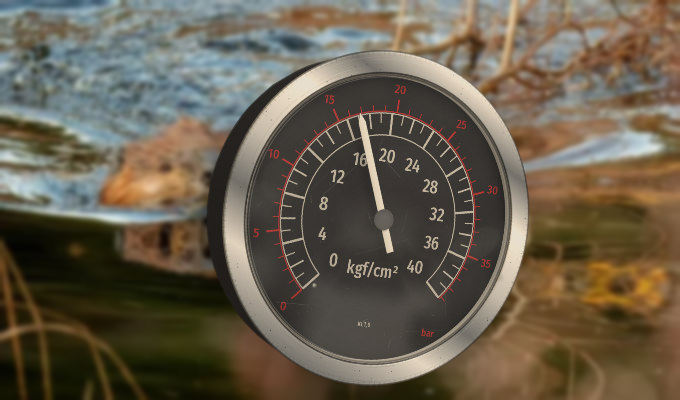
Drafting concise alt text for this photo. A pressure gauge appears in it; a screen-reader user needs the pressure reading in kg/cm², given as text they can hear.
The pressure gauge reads 17 kg/cm²
